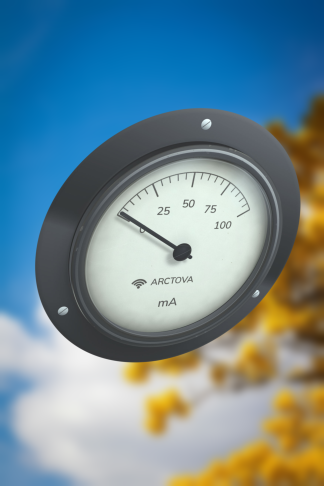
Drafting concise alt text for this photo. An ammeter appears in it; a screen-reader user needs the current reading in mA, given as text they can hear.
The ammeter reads 2.5 mA
